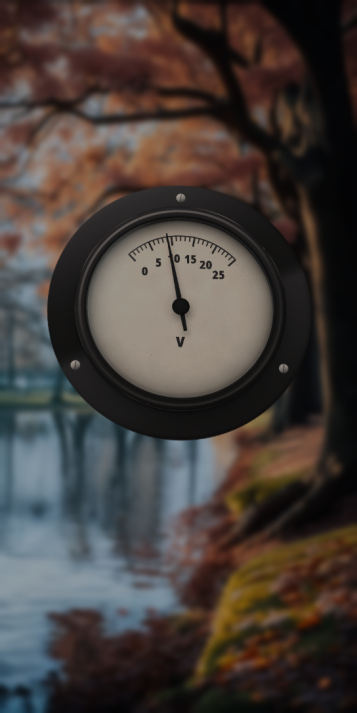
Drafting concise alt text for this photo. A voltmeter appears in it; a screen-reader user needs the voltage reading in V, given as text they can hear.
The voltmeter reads 9 V
